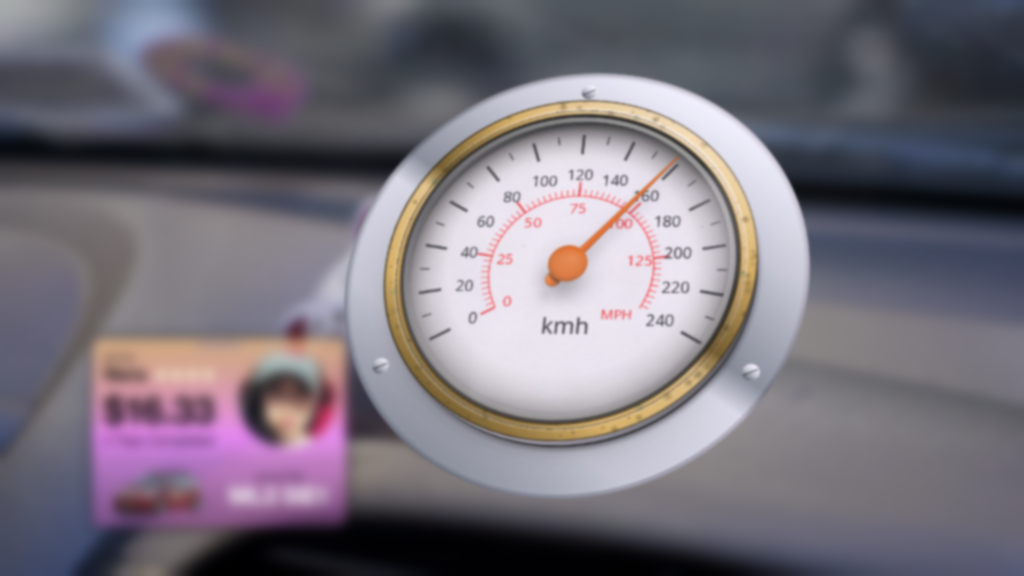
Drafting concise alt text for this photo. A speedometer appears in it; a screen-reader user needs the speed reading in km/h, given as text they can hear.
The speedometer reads 160 km/h
